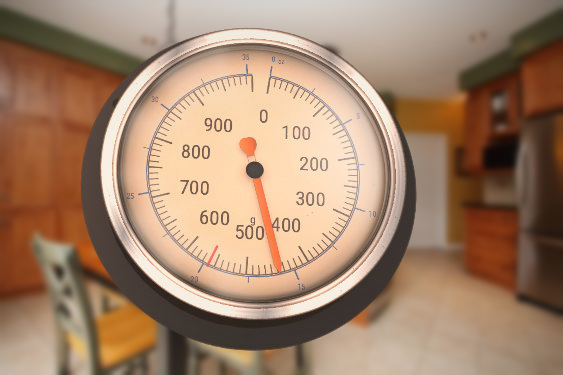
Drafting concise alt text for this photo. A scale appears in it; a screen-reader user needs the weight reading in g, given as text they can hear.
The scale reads 450 g
